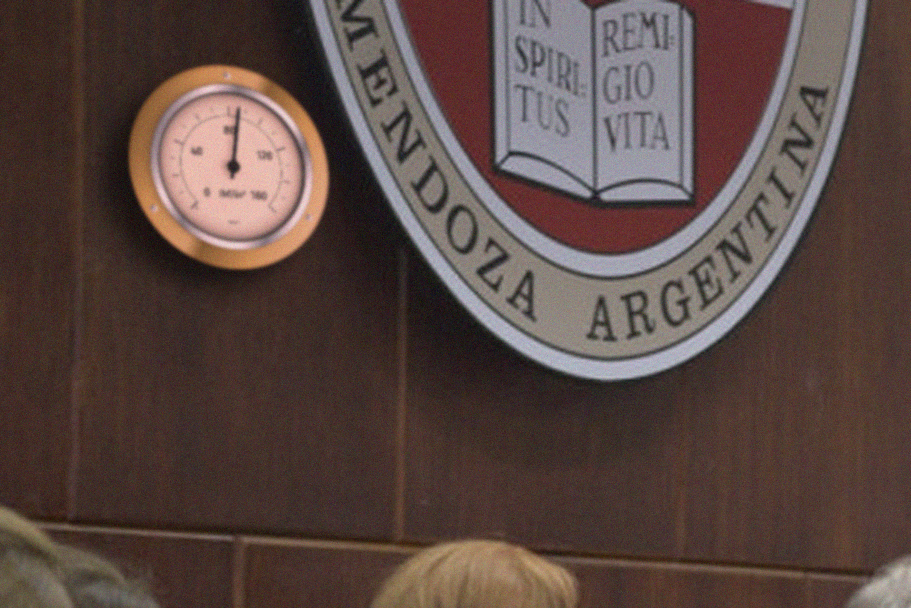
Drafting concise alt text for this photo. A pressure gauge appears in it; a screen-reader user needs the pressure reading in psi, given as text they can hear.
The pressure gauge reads 85 psi
